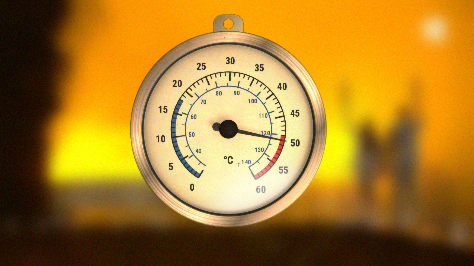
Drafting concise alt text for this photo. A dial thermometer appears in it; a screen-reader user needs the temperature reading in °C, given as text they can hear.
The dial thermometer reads 50 °C
